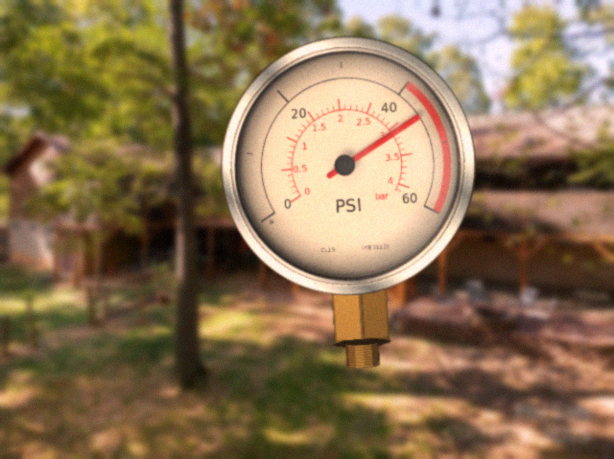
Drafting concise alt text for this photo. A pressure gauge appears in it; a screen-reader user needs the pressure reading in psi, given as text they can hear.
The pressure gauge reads 45 psi
